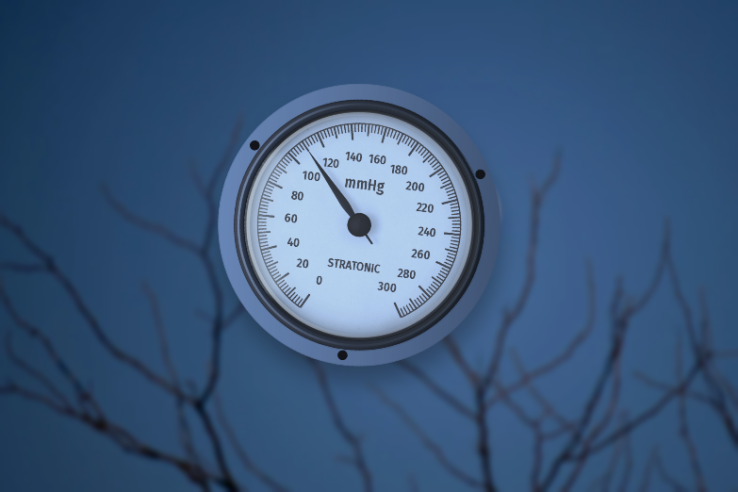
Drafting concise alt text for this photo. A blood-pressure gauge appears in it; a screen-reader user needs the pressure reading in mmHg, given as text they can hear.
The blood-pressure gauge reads 110 mmHg
